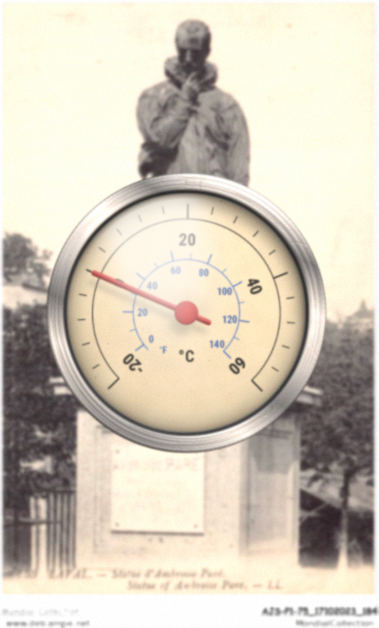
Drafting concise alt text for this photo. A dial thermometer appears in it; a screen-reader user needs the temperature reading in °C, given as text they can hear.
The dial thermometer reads 0 °C
